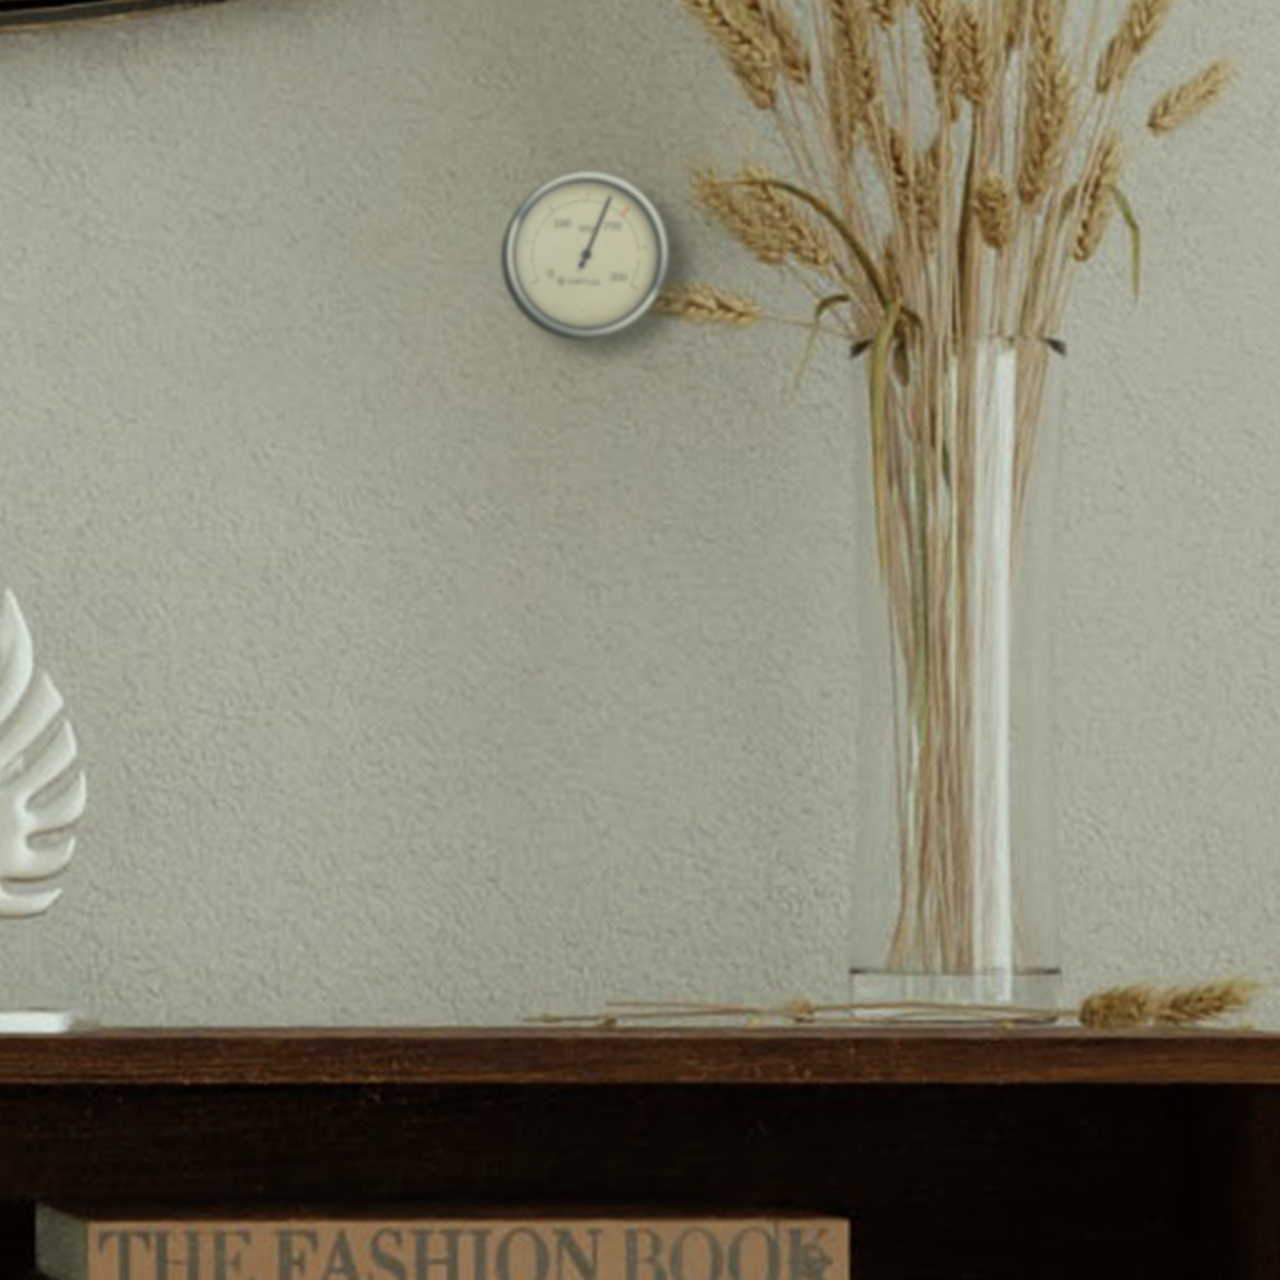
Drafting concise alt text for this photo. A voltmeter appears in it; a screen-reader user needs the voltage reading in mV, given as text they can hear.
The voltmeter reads 175 mV
